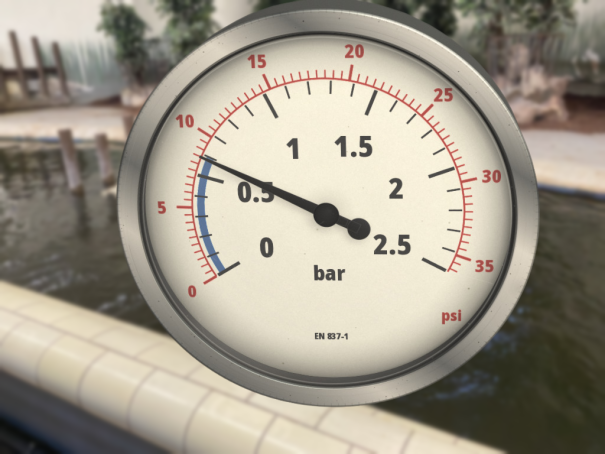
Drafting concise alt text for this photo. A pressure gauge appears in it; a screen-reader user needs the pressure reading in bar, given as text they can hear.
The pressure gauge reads 0.6 bar
